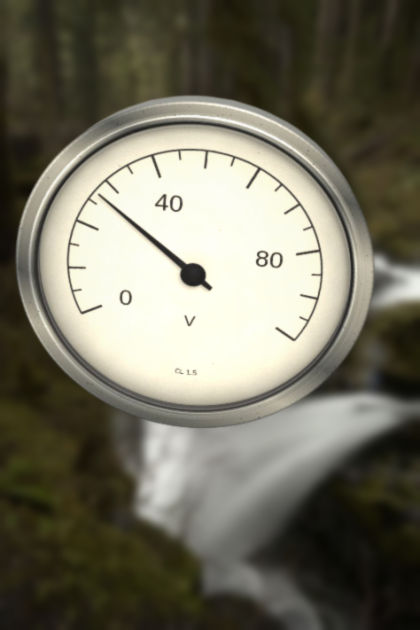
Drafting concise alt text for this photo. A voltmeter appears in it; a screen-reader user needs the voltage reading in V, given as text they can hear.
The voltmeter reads 27.5 V
